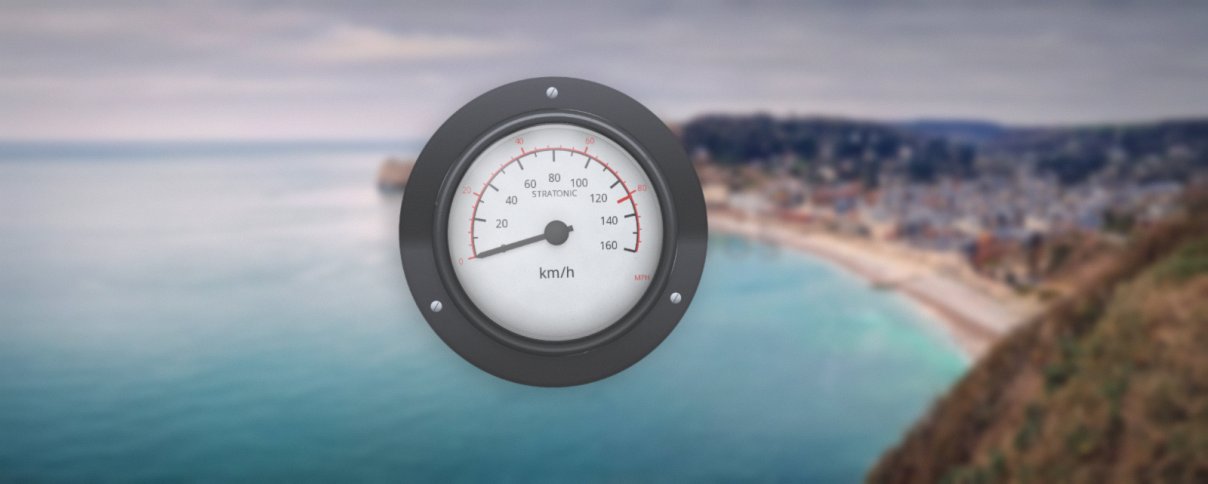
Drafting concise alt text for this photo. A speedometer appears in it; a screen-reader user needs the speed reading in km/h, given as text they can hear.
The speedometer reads 0 km/h
